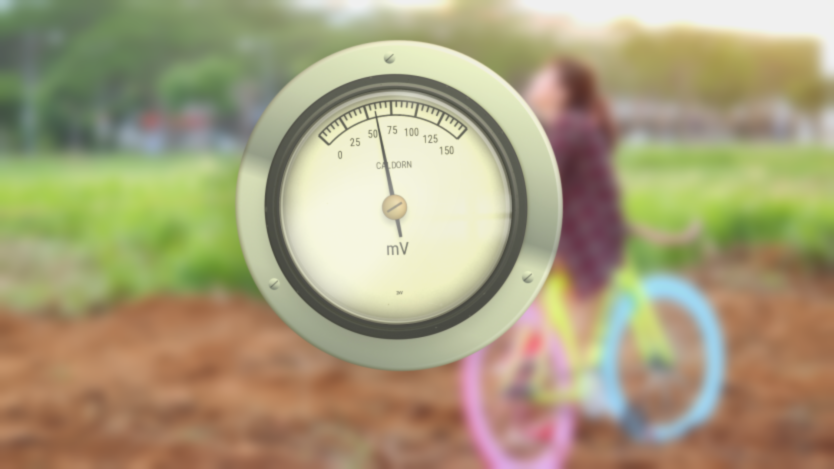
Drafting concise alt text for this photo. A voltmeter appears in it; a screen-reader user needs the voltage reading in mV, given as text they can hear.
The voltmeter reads 60 mV
